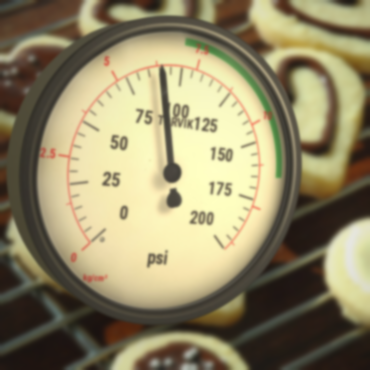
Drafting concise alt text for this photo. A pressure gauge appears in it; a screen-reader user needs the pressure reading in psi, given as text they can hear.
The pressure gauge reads 90 psi
